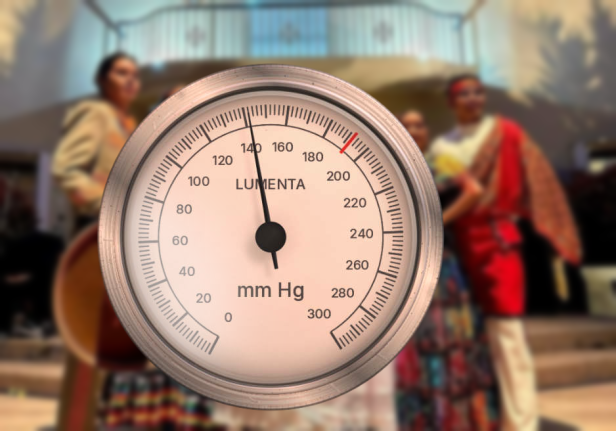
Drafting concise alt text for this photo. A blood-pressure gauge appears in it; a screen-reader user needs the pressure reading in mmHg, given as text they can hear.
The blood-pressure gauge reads 142 mmHg
